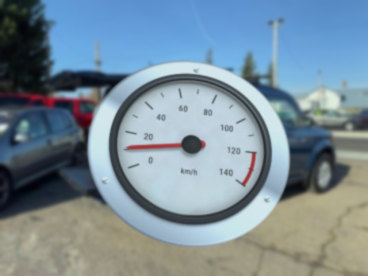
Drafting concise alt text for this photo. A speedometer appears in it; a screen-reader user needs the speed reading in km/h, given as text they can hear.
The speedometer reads 10 km/h
